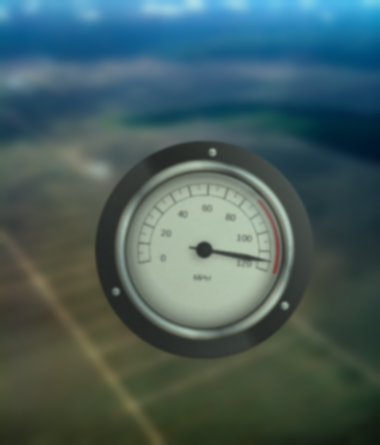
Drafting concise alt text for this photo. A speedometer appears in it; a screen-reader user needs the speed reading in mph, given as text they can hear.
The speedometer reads 115 mph
